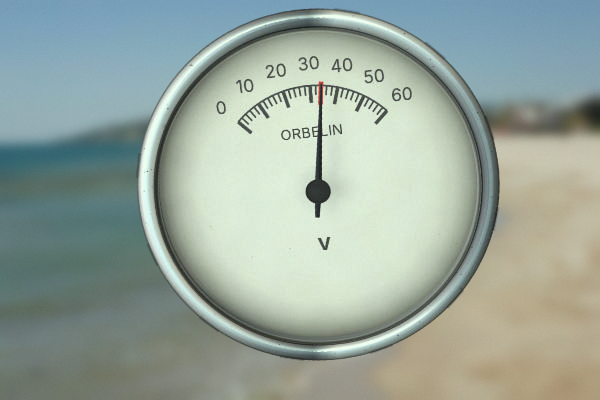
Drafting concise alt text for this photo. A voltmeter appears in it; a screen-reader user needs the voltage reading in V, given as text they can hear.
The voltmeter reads 34 V
